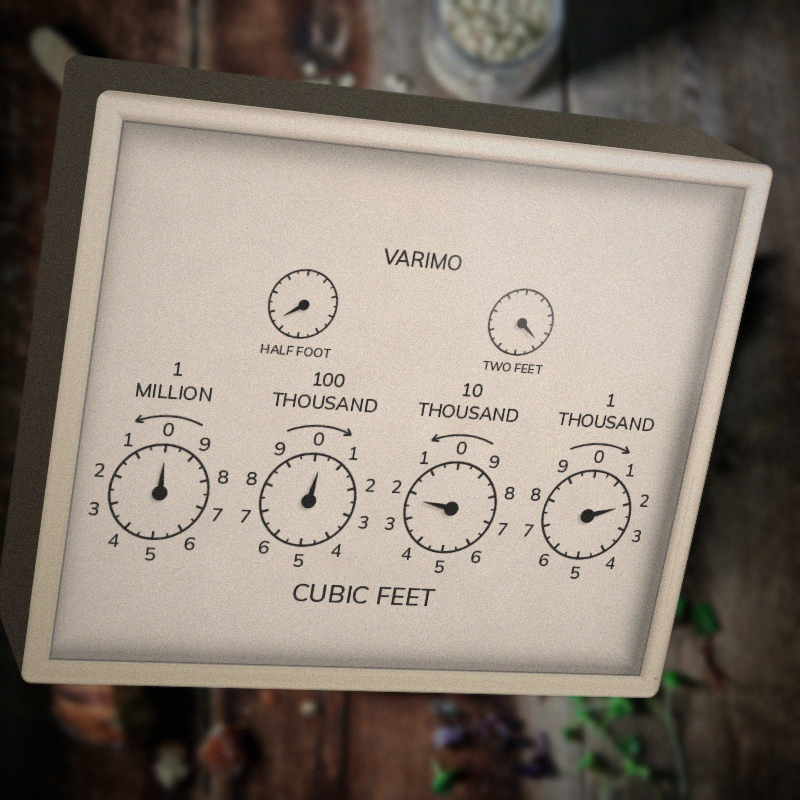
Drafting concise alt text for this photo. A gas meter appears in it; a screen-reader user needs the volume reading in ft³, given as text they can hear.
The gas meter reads 2200 ft³
